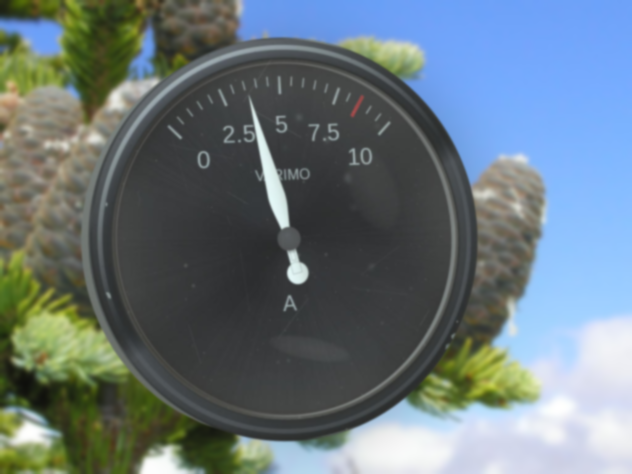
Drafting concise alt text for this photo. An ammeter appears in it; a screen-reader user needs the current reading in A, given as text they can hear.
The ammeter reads 3.5 A
